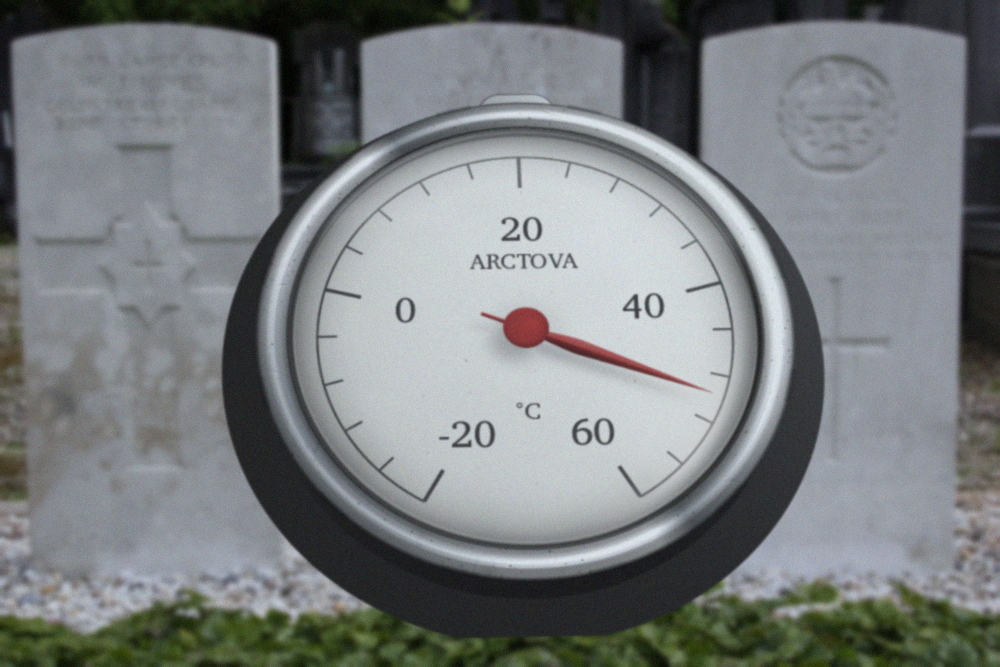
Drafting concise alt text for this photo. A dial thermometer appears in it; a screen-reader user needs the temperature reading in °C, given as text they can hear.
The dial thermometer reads 50 °C
